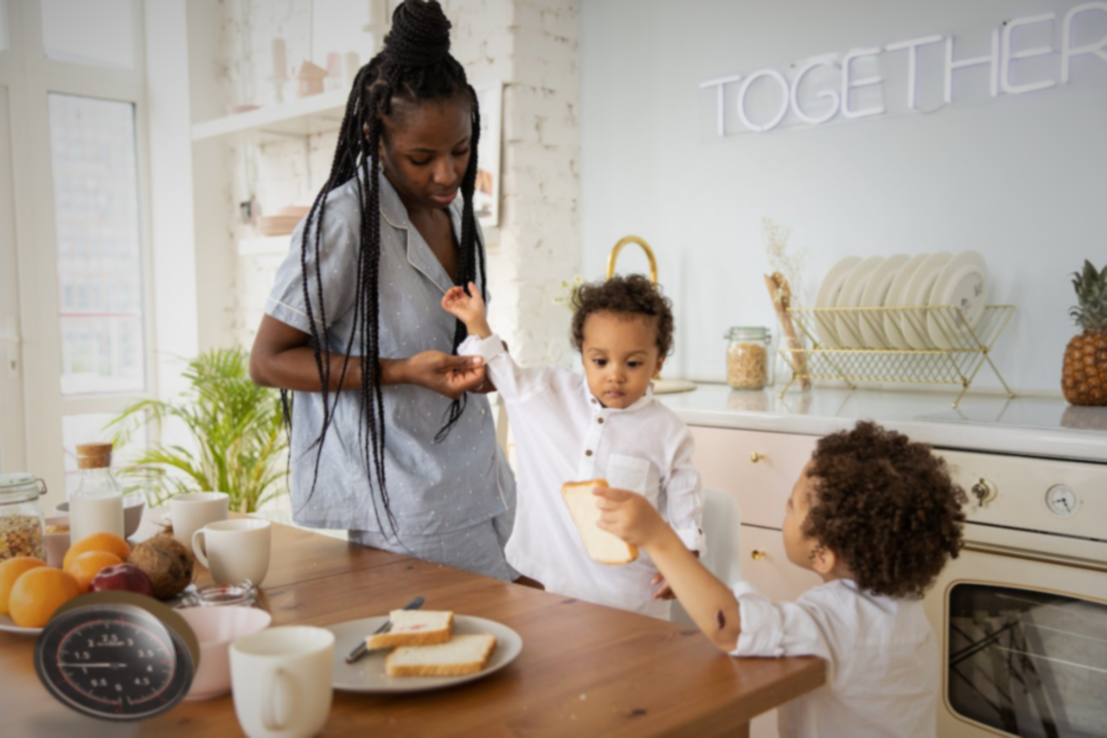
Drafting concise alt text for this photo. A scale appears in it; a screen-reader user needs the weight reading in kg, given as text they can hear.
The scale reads 1.25 kg
